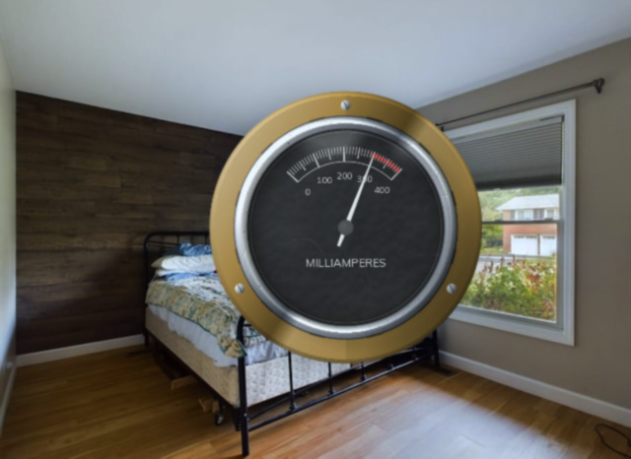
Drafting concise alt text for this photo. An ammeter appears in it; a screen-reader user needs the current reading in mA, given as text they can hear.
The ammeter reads 300 mA
